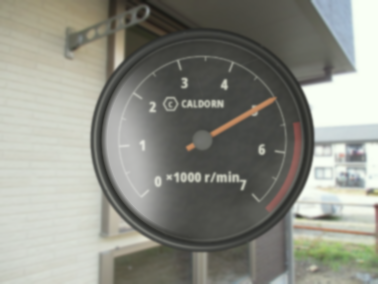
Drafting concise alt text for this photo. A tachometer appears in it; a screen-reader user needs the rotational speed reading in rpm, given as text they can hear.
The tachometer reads 5000 rpm
